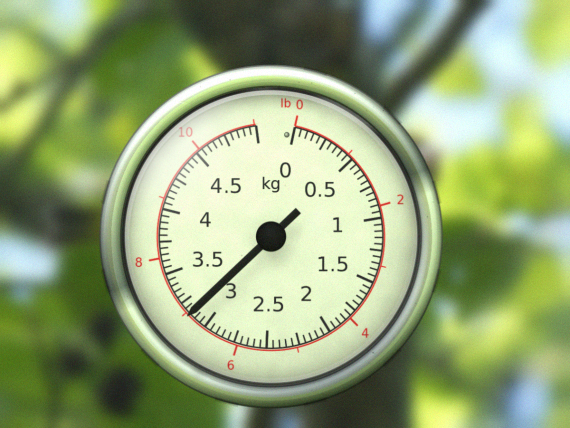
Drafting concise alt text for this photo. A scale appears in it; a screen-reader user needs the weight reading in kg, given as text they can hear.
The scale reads 3.15 kg
